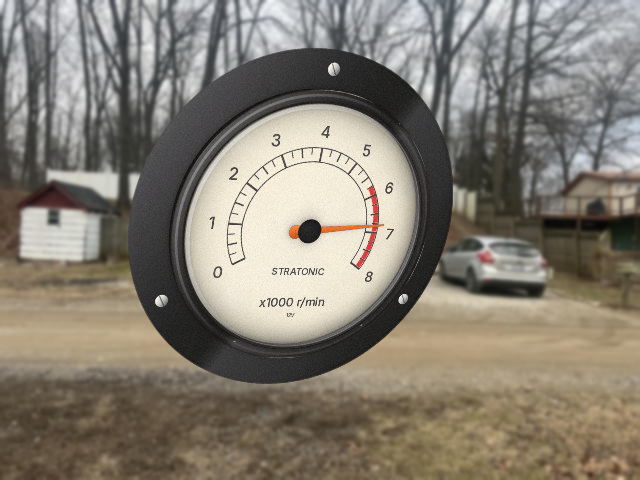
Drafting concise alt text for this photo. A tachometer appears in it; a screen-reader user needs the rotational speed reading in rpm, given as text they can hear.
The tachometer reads 6750 rpm
